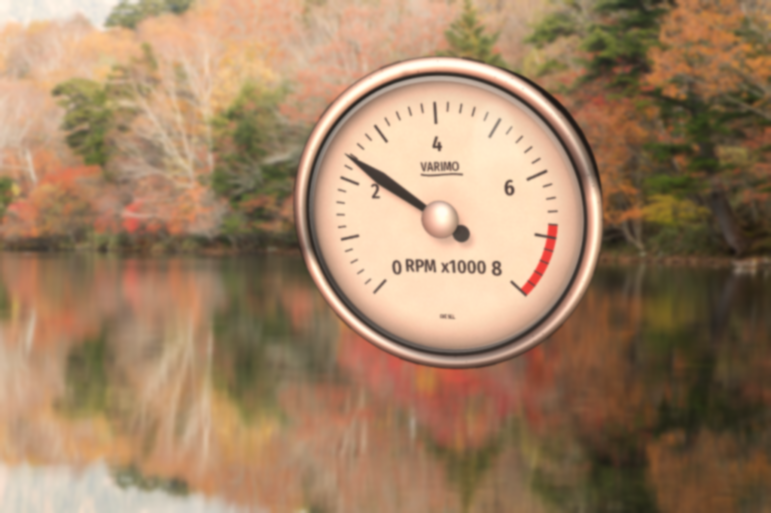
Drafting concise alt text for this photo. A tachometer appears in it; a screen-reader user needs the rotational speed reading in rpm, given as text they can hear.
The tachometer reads 2400 rpm
